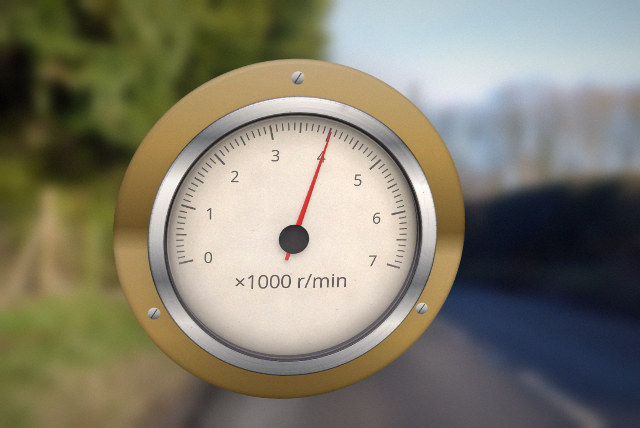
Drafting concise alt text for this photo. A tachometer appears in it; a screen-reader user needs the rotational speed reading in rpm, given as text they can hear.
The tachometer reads 4000 rpm
